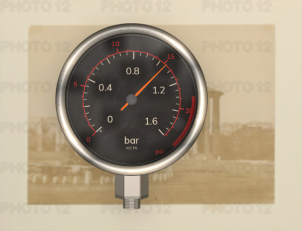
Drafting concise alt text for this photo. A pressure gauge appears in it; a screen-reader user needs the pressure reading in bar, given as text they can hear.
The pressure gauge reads 1.05 bar
